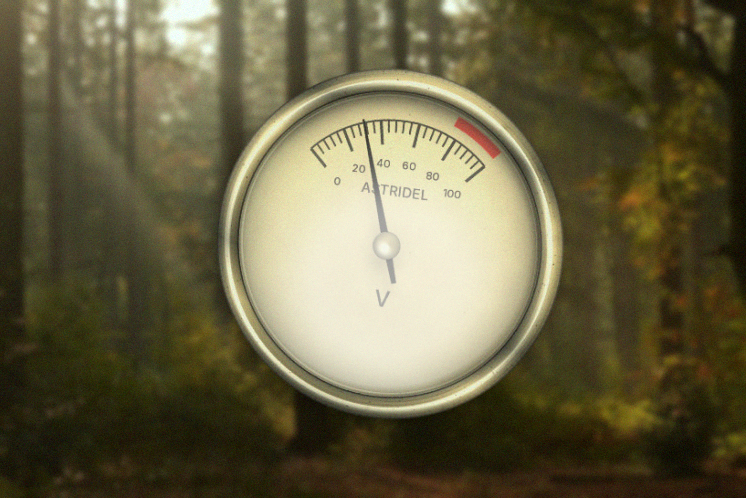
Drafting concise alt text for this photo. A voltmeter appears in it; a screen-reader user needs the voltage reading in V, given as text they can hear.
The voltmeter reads 32 V
